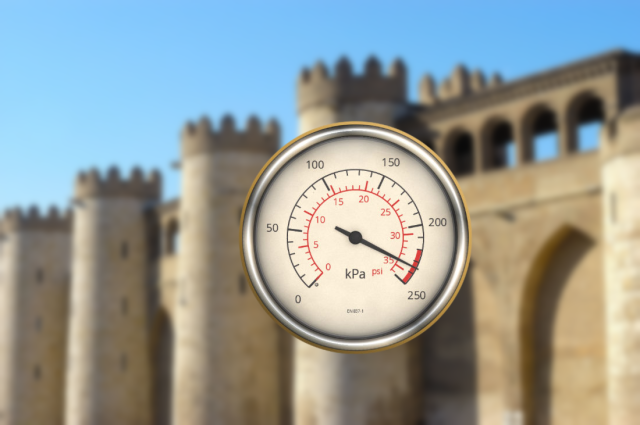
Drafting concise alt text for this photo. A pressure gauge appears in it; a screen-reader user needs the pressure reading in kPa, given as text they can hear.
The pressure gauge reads 235 kPa
